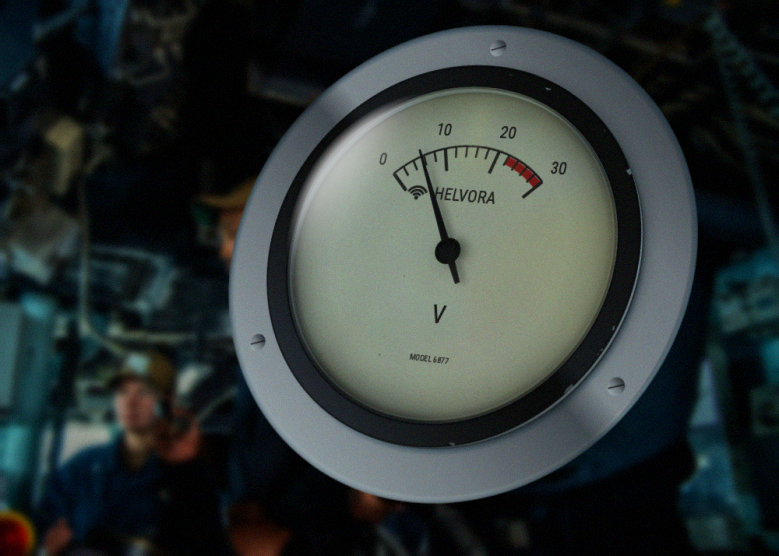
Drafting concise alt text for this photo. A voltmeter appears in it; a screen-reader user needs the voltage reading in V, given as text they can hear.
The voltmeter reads 6 V
